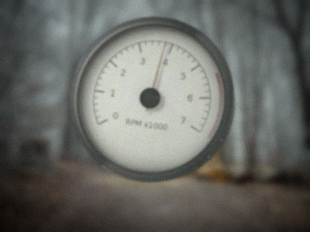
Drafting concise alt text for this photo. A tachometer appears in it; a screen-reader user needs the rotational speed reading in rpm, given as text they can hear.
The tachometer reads 3800 rpm
